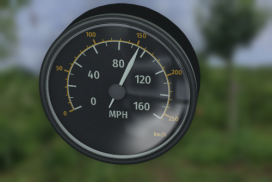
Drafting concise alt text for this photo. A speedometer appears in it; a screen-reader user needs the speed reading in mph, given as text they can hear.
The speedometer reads 95 mph
